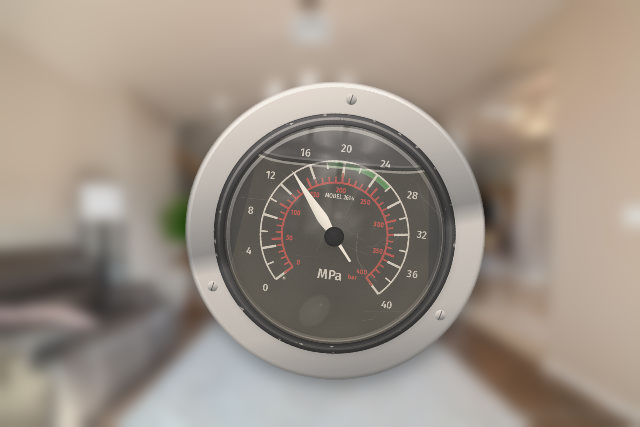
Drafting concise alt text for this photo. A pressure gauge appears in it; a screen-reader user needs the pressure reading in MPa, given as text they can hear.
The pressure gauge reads 14 MPa
